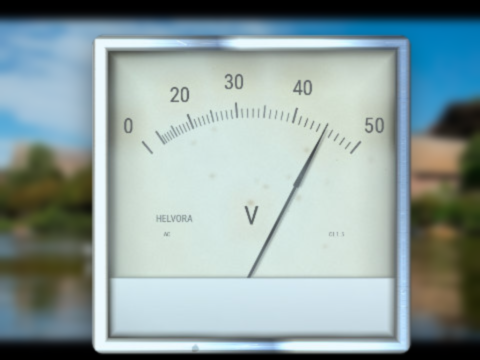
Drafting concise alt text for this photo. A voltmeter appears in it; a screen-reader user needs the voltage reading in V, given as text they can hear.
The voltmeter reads 45 V
